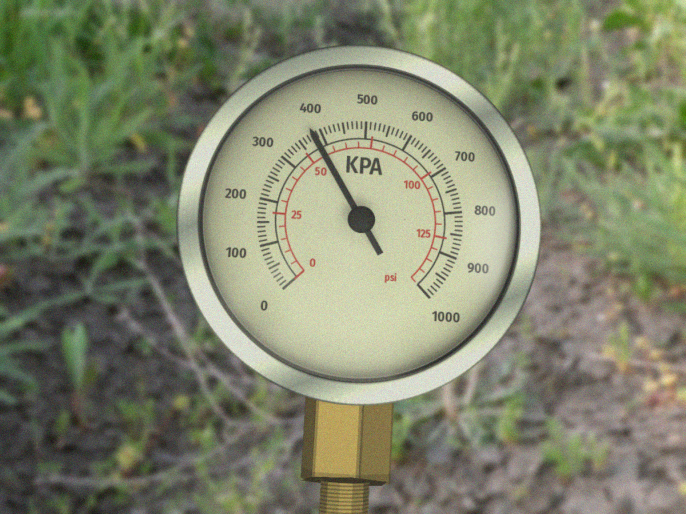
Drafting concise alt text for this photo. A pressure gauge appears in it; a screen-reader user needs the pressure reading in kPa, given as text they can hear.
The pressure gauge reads 380 kPa
